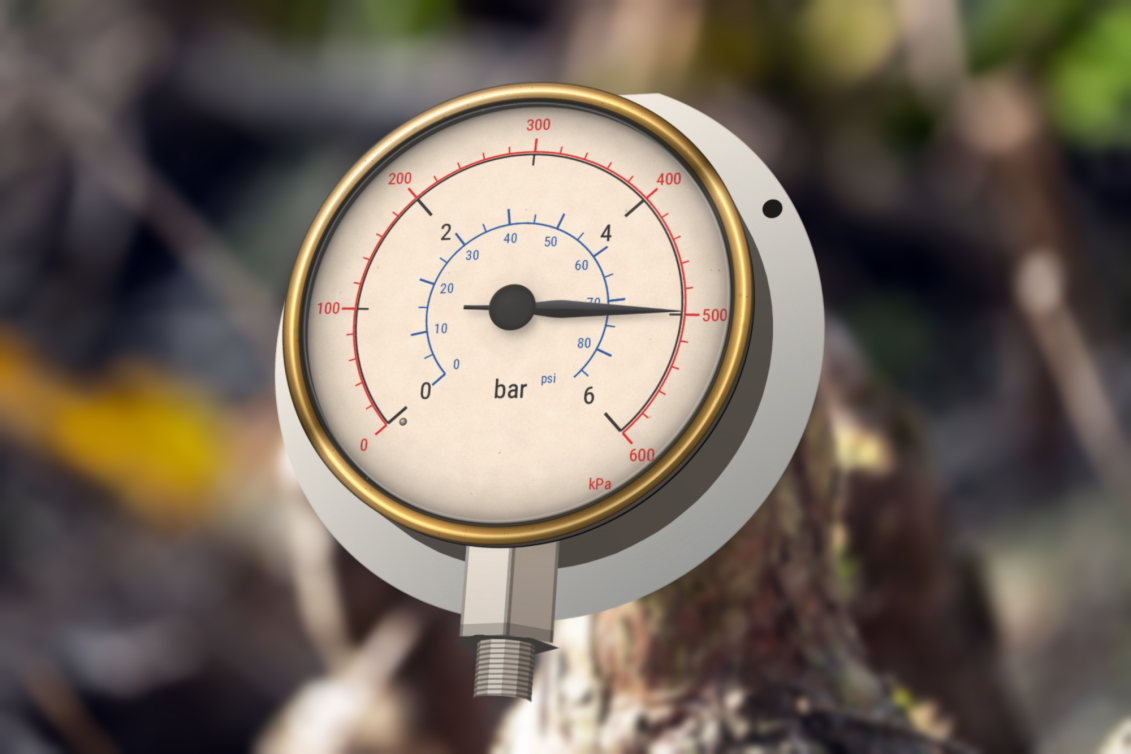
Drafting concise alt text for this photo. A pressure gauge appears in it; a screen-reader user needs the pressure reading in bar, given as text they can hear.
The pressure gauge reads 5 bar
